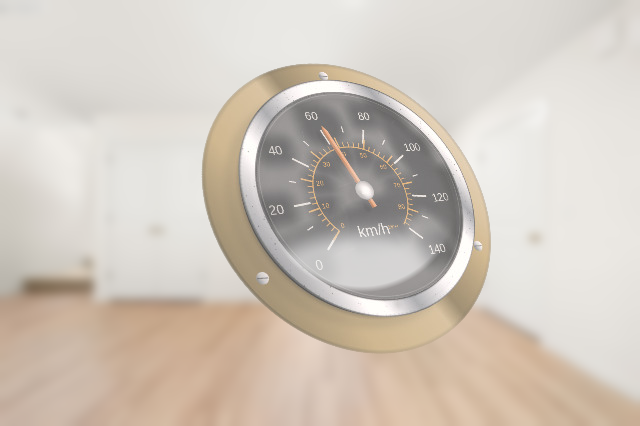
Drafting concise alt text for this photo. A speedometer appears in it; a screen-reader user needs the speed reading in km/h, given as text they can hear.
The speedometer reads 60 km/h
